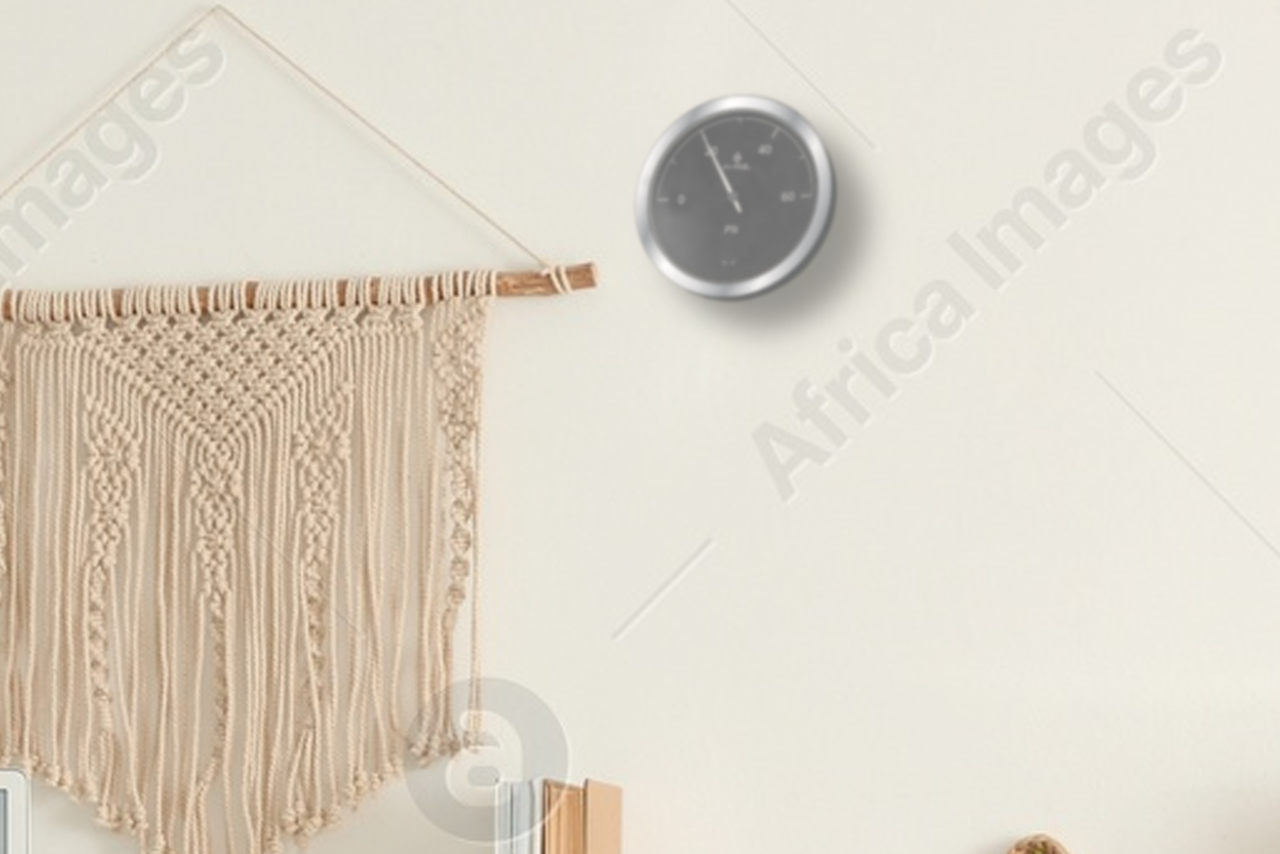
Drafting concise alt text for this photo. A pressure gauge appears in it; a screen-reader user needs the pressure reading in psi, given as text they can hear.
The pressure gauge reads 20 psi
